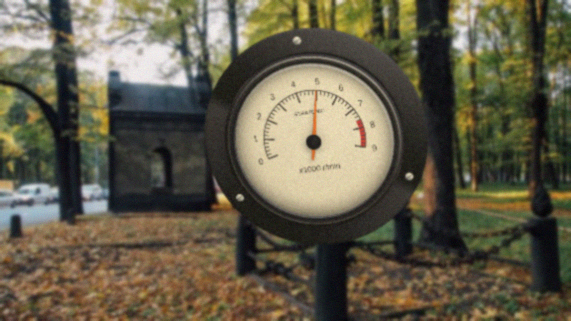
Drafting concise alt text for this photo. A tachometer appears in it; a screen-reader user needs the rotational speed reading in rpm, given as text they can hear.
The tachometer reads 5000 rpm
